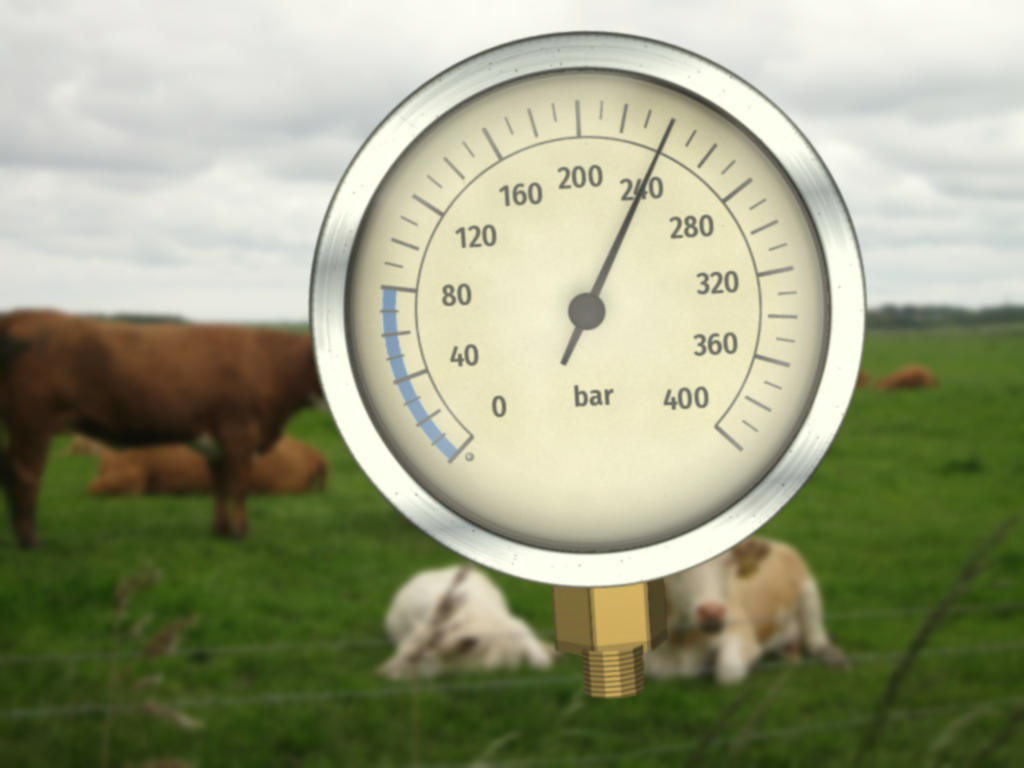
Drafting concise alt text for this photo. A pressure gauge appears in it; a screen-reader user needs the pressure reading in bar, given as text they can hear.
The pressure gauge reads 240 bar
